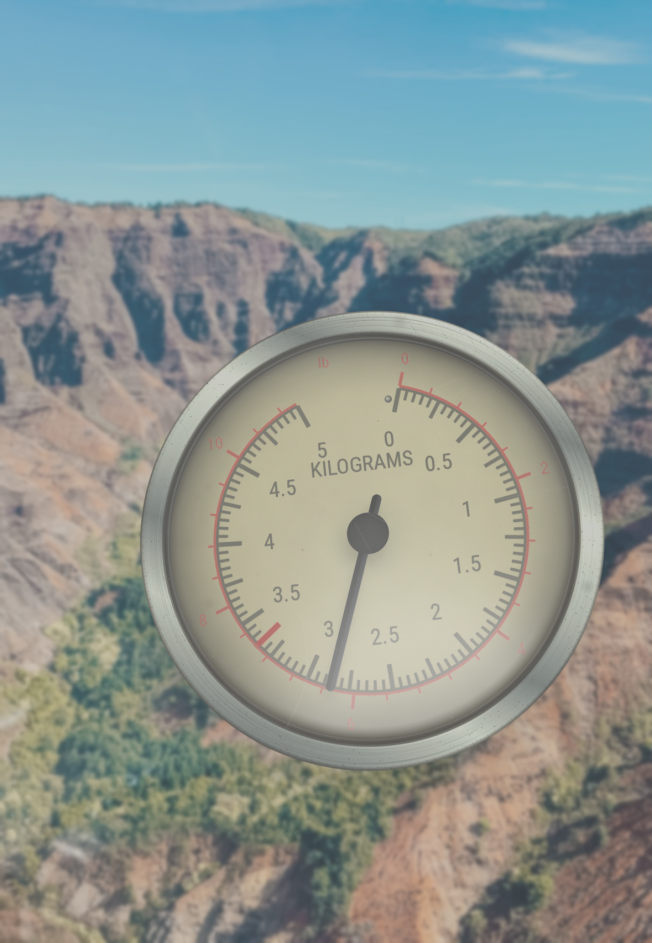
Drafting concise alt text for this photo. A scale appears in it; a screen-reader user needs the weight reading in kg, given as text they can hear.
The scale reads 2.85 kg
